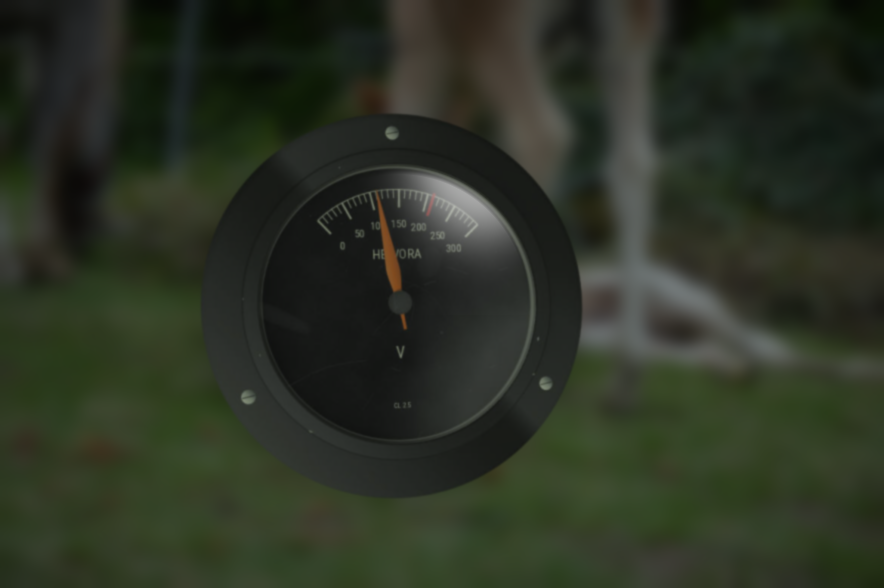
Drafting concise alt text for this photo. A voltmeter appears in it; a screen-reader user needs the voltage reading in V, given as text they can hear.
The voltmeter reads 110 V
